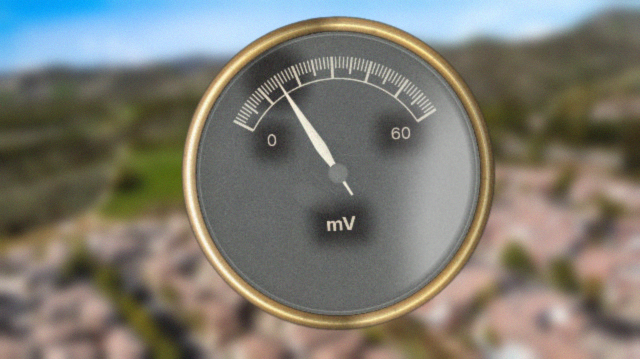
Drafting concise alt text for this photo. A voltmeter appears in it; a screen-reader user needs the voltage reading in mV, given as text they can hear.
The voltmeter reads 15 mV
